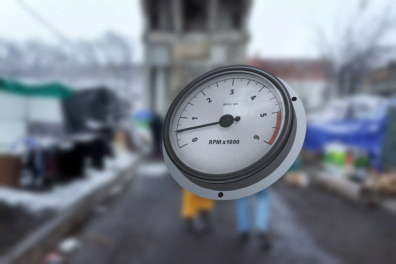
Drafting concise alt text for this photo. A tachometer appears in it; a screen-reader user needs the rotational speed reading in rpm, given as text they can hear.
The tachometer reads 500 rpm
